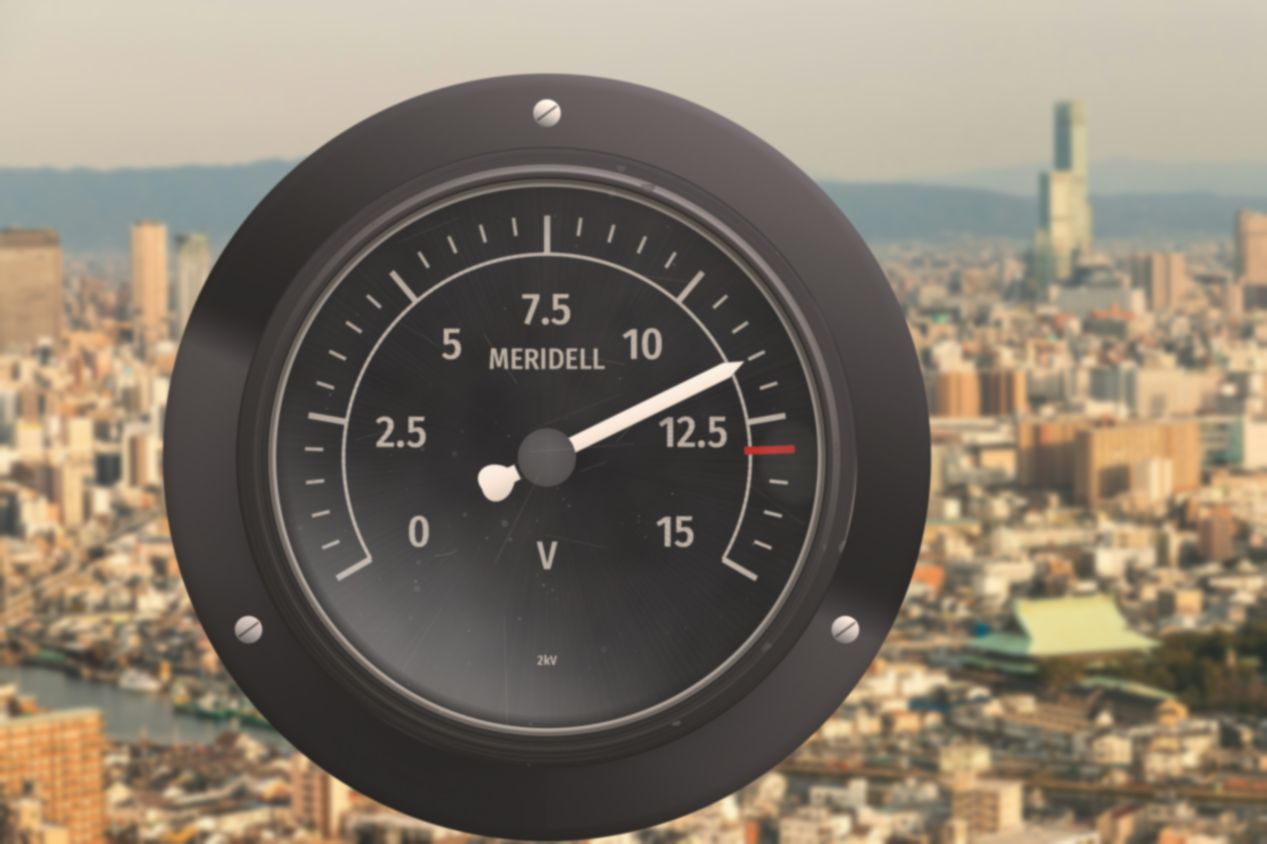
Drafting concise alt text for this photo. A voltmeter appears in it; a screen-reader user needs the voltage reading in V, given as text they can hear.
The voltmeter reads 11.5 V
